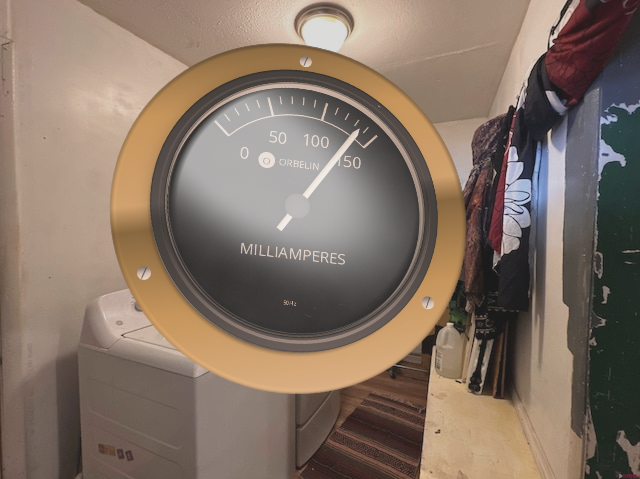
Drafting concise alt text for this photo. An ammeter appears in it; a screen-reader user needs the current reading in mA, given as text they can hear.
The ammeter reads 135 mA
